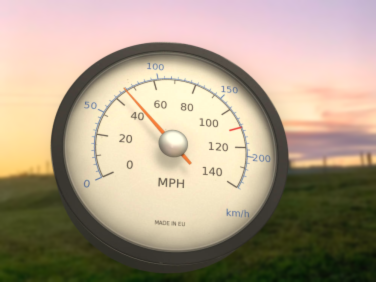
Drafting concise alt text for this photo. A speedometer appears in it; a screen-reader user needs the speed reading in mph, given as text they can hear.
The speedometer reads 45 mph
